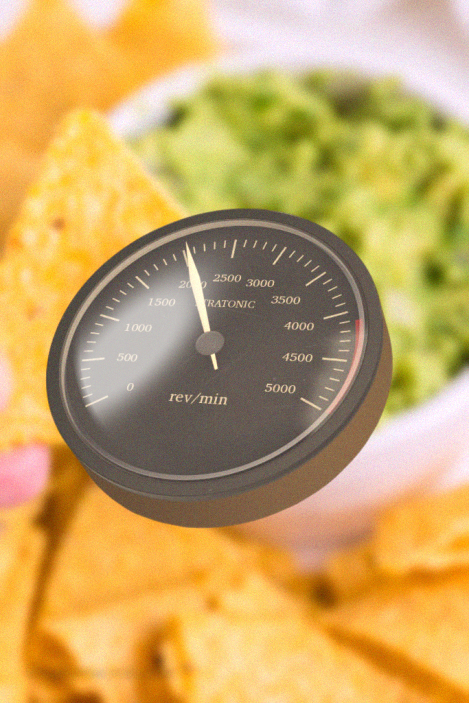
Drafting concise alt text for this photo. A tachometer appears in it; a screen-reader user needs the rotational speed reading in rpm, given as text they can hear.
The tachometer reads 2050 rpm
